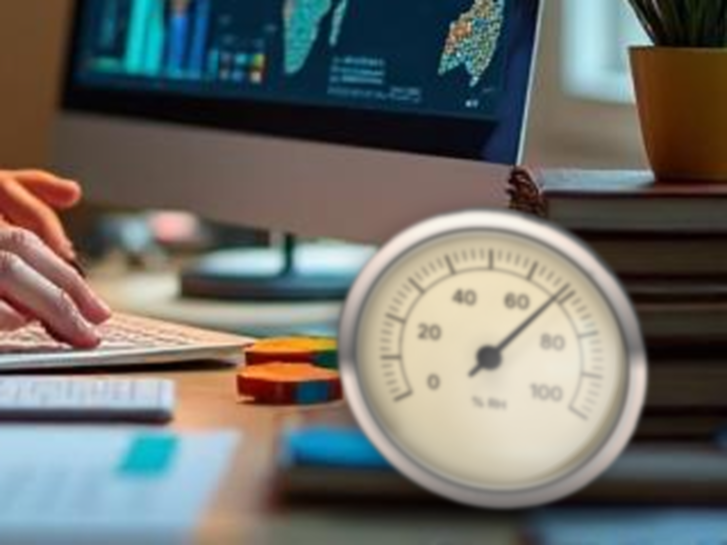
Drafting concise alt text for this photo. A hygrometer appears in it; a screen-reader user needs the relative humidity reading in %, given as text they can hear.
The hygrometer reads 68 %
